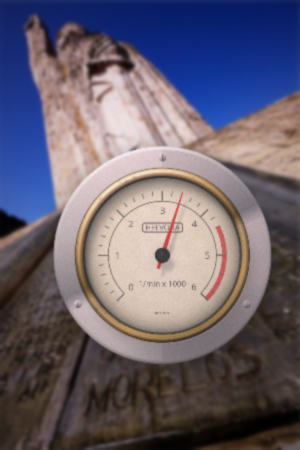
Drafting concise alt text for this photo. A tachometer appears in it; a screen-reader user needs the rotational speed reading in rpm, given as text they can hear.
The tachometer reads 3400 rpm
